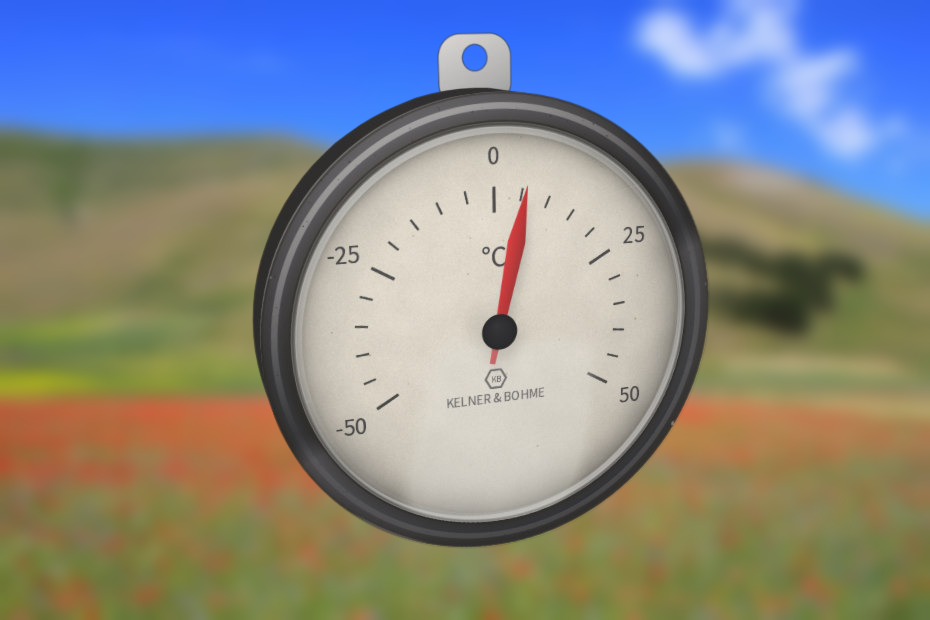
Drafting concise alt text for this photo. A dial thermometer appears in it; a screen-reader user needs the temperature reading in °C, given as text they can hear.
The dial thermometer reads 5 °C
